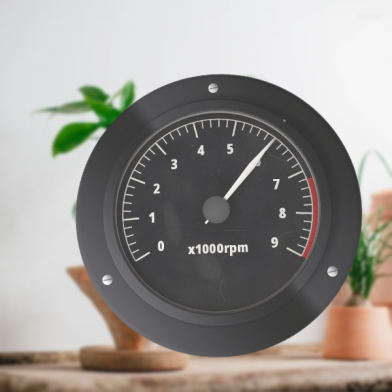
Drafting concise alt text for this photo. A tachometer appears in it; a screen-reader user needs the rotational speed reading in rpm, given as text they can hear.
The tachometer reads 6000 rpm
